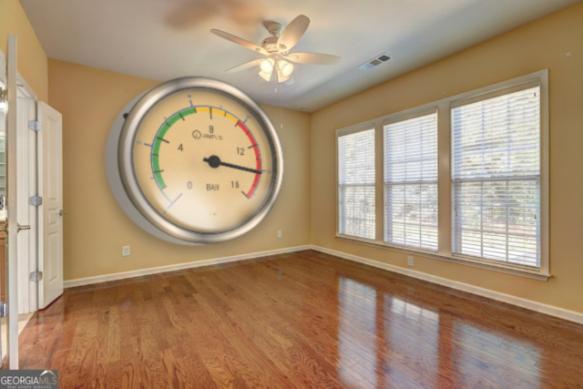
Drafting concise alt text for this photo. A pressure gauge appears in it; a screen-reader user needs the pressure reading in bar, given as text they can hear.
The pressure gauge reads 14 bar
